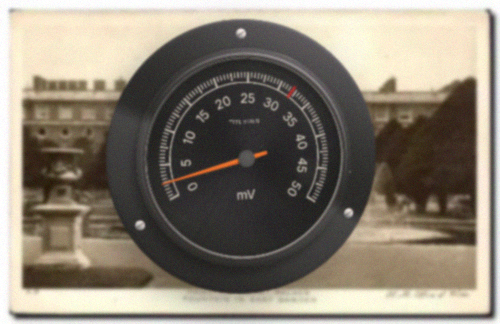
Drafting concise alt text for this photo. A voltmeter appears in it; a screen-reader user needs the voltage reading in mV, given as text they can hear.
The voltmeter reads 2.5 mV
